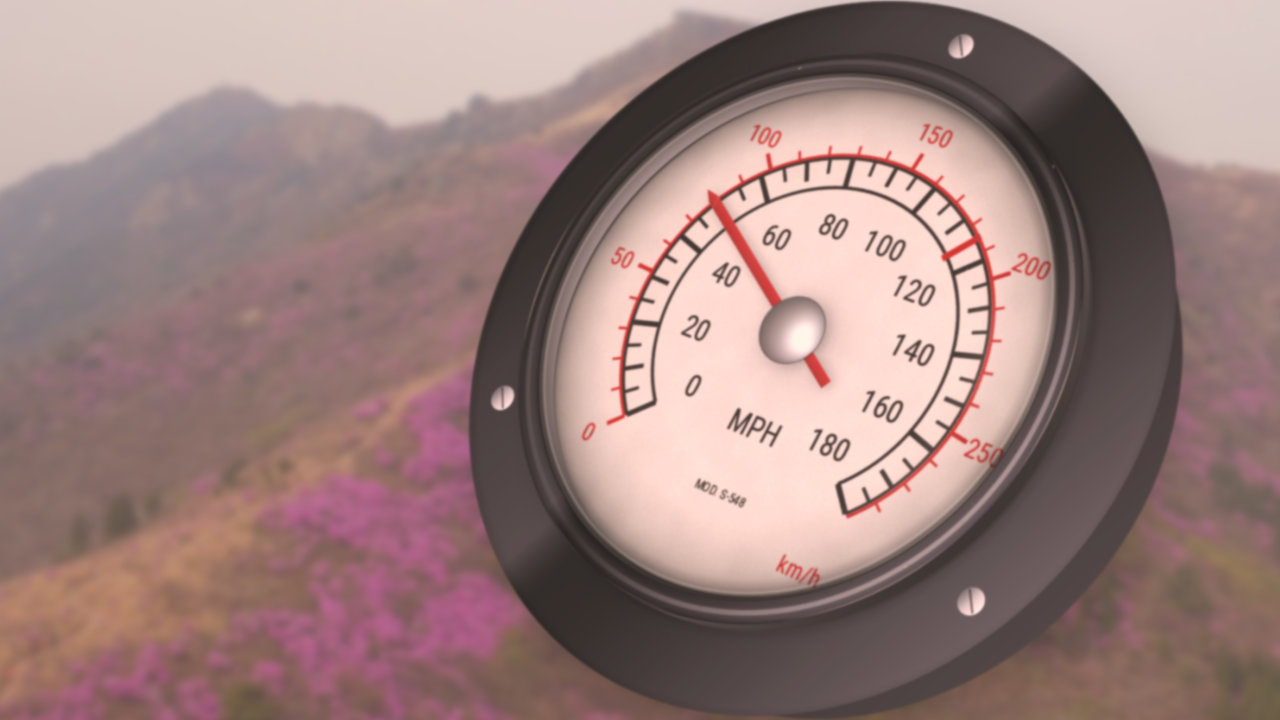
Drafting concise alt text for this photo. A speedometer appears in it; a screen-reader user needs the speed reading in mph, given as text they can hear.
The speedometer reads 50 mph
